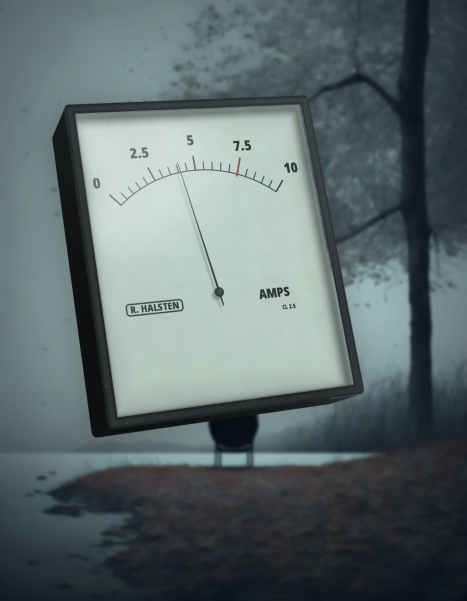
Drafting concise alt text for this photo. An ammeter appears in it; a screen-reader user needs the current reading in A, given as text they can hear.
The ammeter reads 4 A
